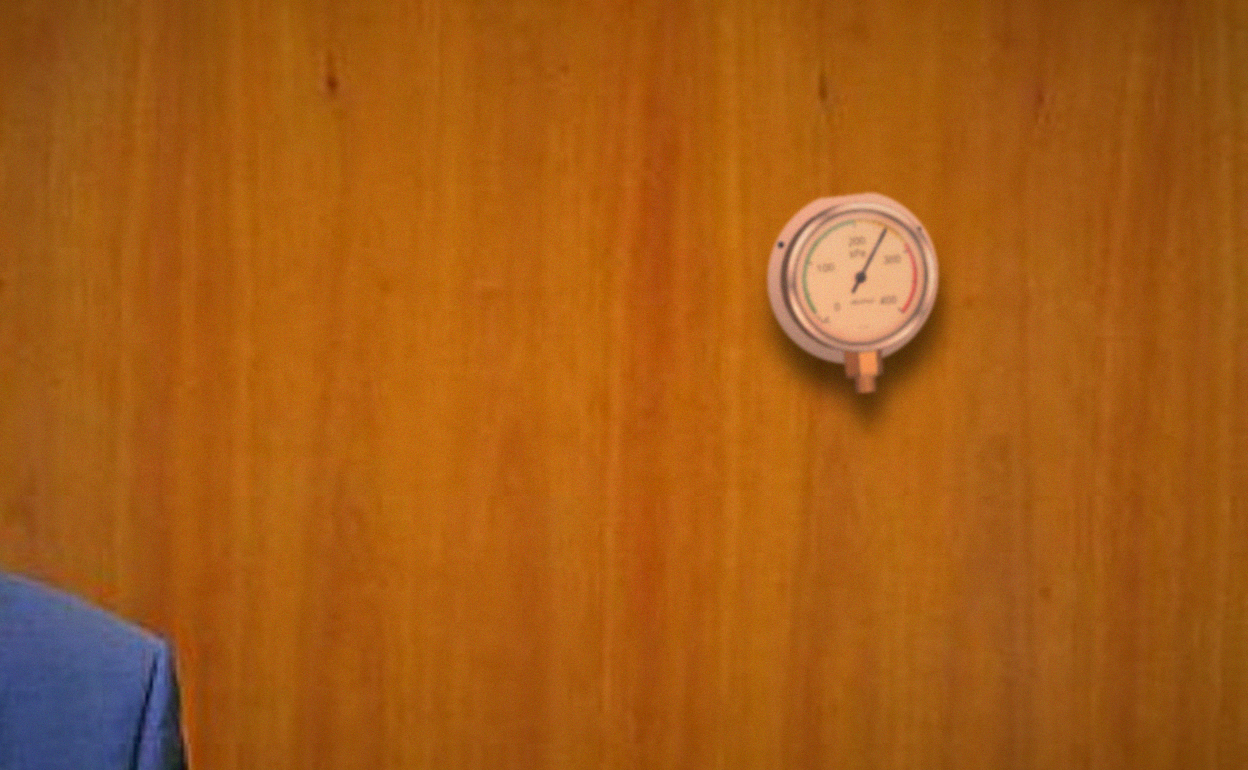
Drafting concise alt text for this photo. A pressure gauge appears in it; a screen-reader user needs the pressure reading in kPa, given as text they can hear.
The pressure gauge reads 250 kPa
